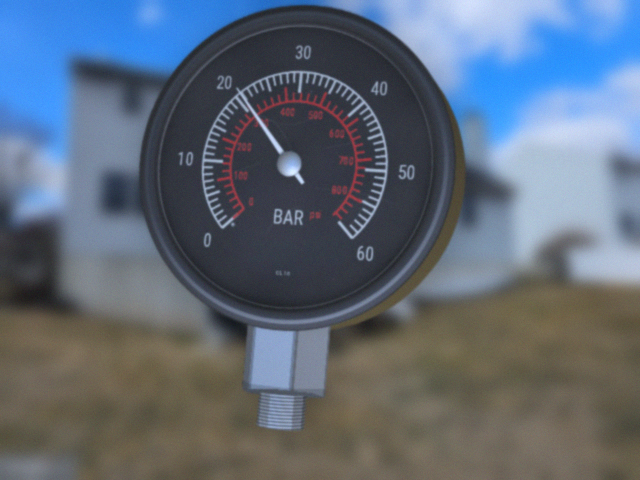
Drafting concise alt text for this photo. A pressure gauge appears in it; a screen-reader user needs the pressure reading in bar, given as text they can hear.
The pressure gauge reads 21 bar
